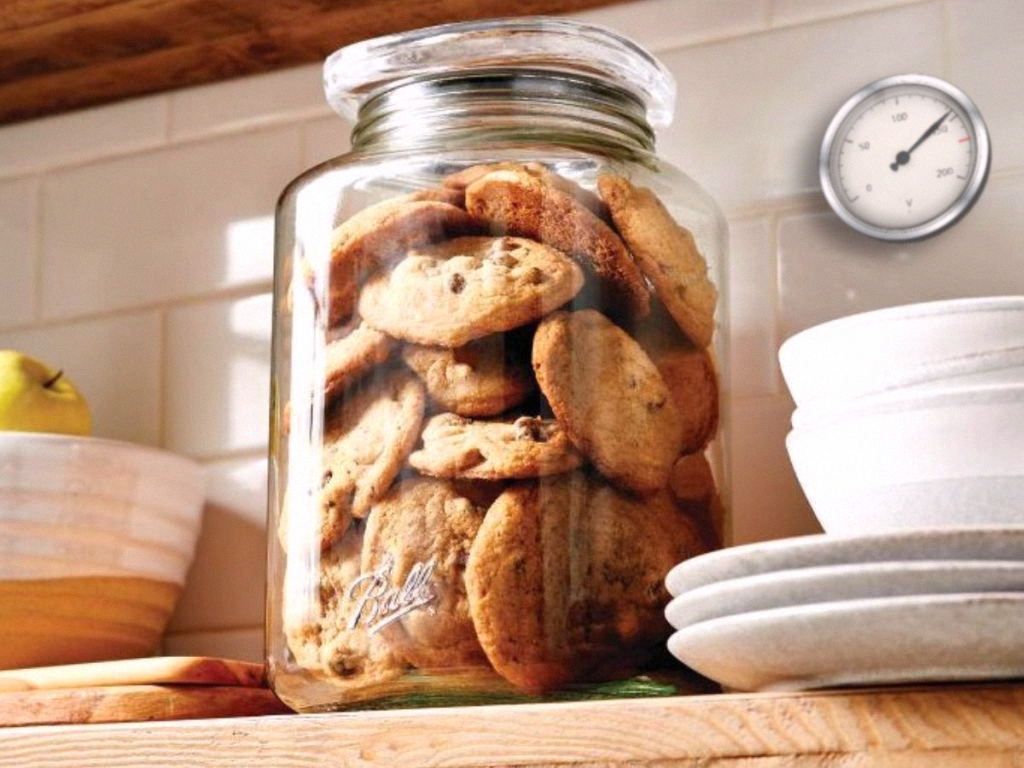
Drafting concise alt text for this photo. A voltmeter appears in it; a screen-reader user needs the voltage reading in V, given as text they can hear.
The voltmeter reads 145 V
